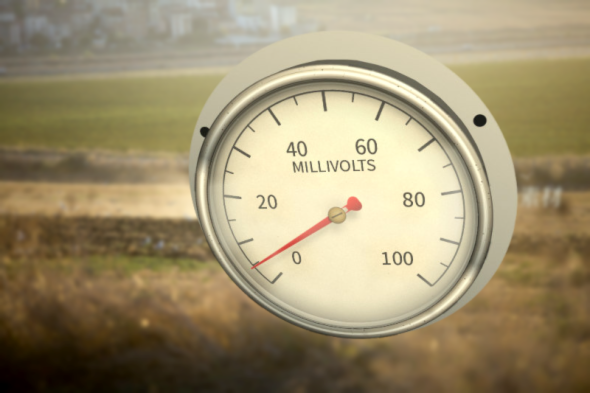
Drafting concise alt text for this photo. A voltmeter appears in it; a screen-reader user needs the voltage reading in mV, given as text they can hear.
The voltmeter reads 5 mV
